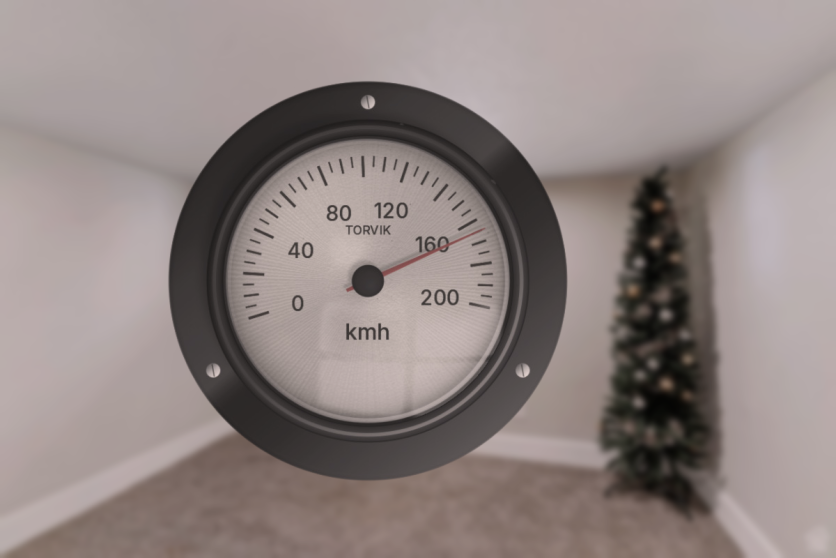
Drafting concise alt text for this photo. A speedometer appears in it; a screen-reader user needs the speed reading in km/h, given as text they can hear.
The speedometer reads 165 km/h
